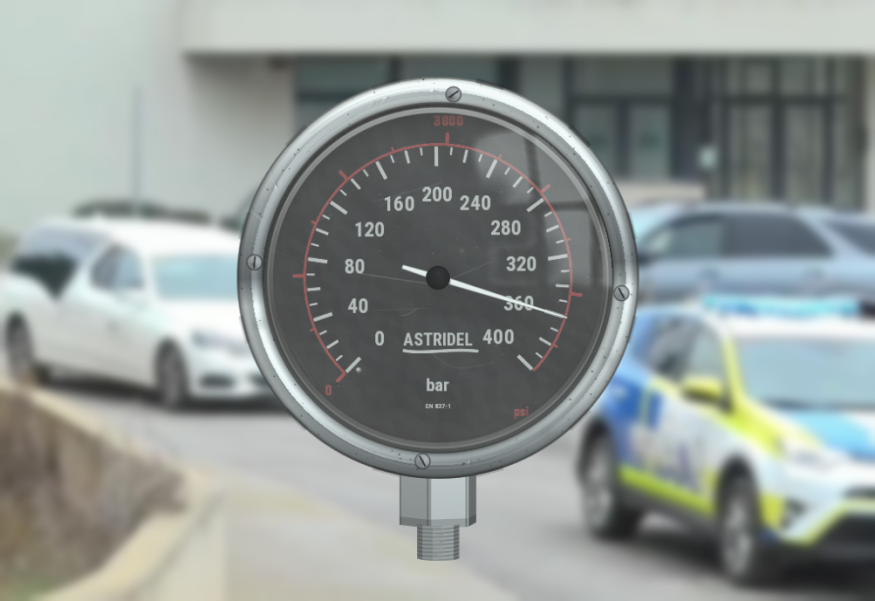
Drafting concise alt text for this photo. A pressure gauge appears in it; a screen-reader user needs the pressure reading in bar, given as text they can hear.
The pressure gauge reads 360 bar
